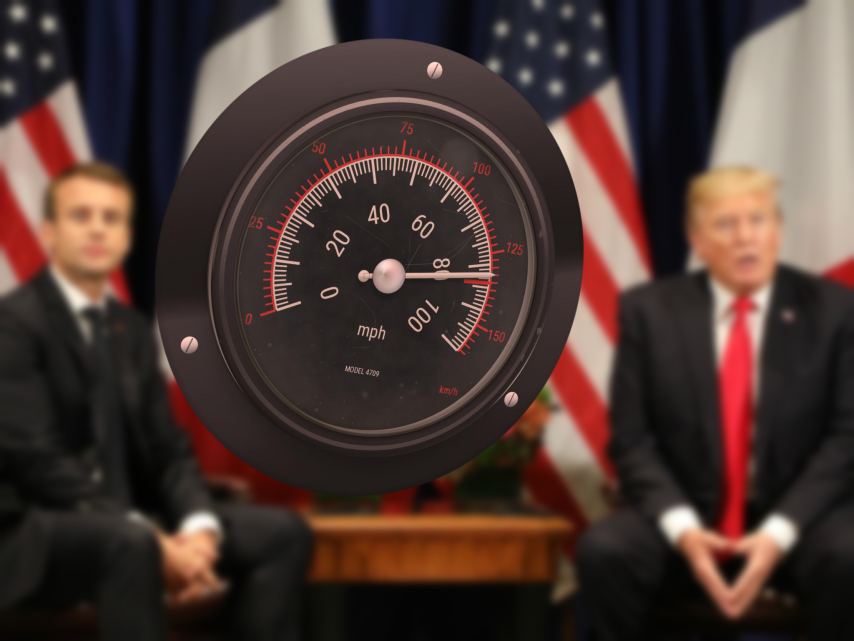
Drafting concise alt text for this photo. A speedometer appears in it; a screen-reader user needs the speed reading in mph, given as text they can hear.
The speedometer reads 82 mph
